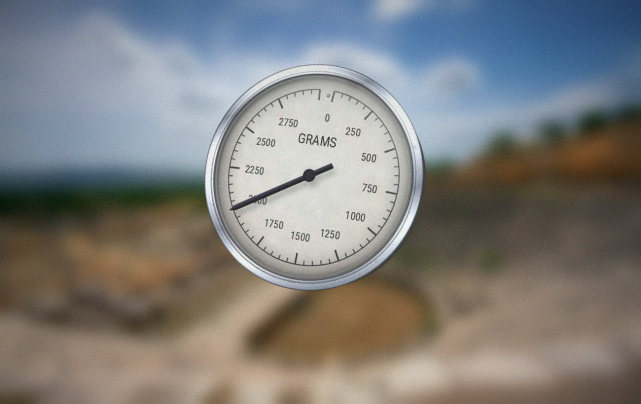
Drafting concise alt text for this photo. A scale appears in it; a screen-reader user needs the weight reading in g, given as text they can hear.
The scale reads 2000 g
